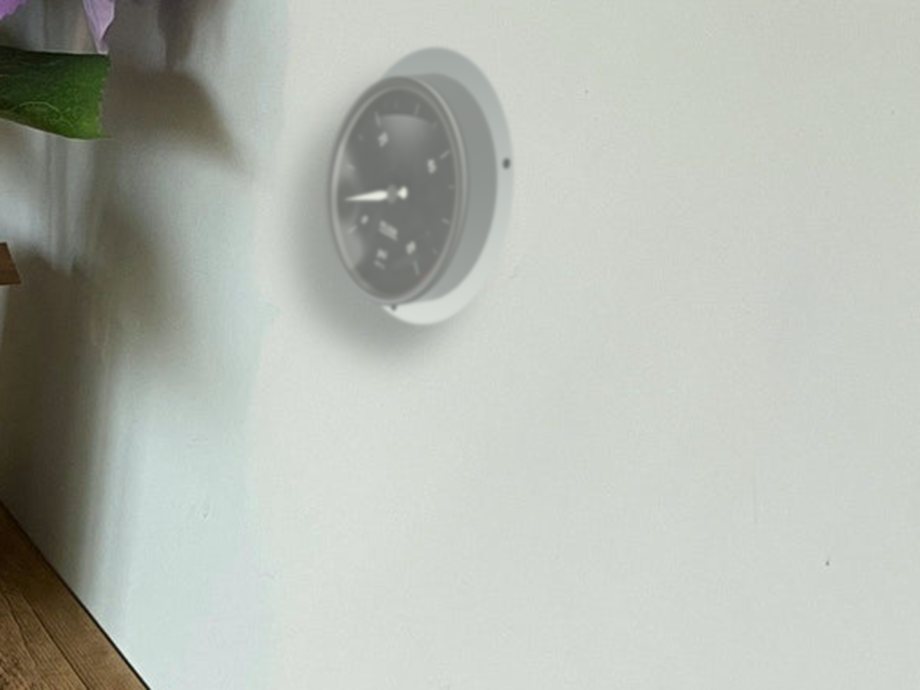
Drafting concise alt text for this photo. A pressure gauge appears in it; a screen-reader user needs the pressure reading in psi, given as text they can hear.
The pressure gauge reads 5 psi
